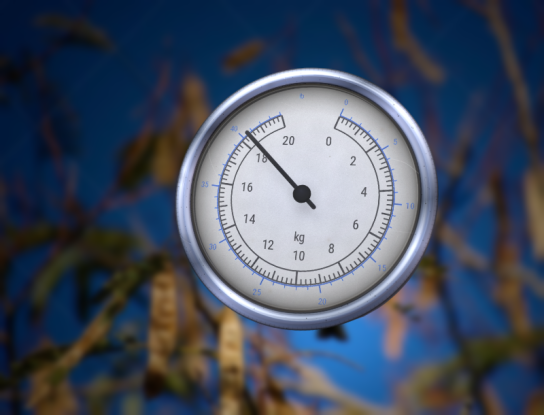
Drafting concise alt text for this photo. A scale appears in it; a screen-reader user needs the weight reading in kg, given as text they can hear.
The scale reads 18.4 kg
